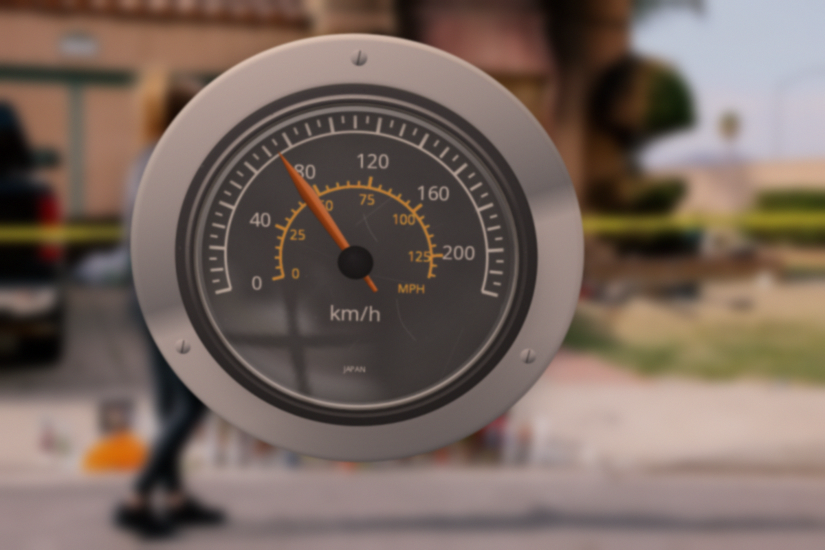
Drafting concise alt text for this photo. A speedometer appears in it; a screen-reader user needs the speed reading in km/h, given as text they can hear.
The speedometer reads 75 km/h
